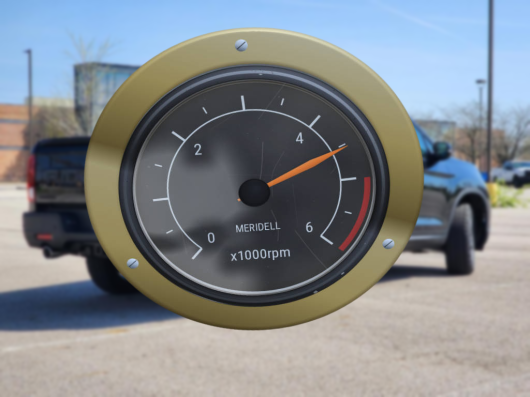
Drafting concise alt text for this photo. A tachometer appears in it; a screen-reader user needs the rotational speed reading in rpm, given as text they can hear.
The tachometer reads 4500 rpm
